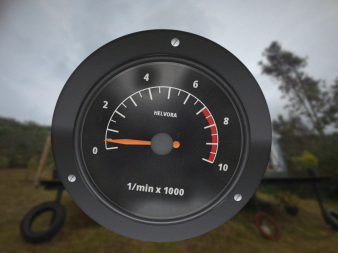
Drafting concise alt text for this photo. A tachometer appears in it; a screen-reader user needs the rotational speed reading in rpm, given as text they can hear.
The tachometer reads 500 rpm
